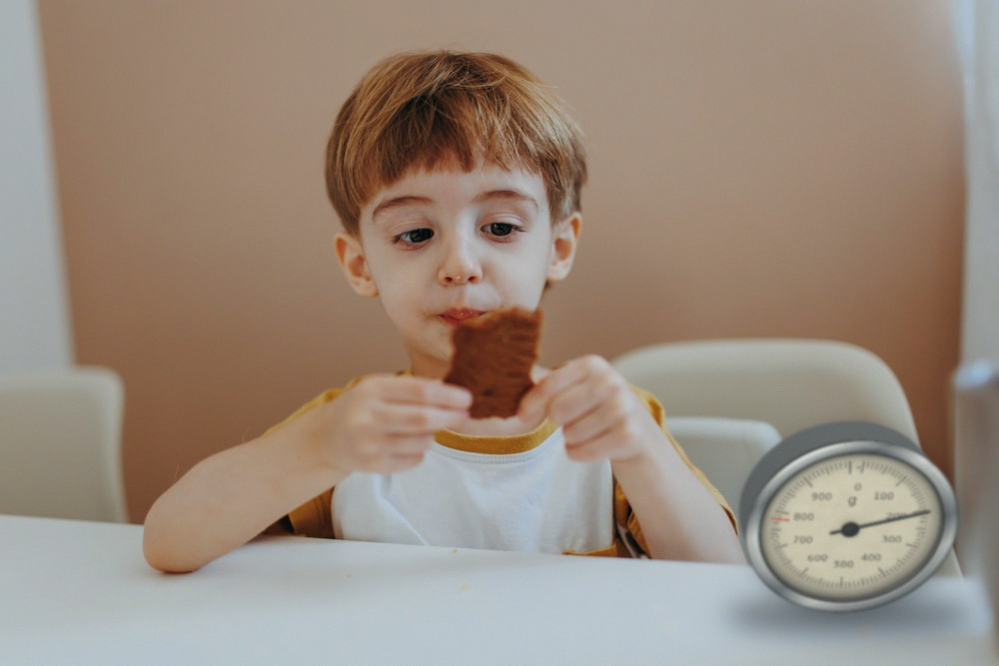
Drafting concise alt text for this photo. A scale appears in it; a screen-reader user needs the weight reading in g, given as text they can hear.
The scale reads 200 g
